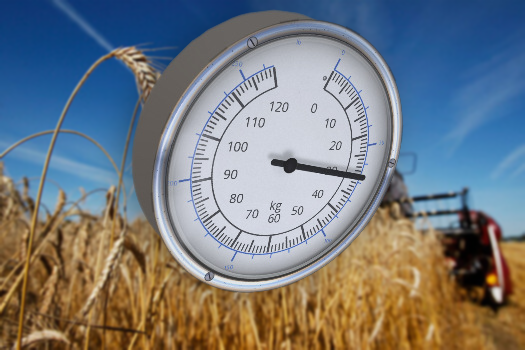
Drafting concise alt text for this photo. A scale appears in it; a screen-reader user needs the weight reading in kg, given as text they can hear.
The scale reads 30 kg
